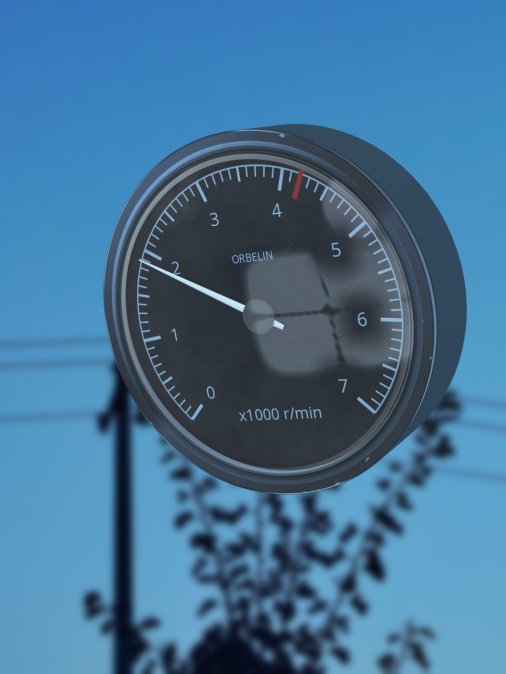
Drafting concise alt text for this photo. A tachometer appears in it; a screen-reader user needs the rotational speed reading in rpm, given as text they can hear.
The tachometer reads 1900 rpm
